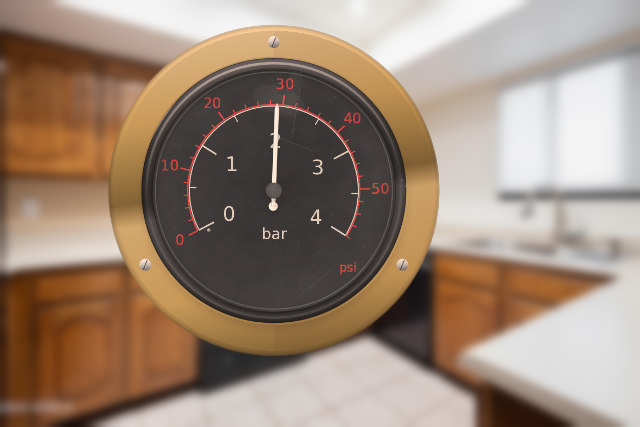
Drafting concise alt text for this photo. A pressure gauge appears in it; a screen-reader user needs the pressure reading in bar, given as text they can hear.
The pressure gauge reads 2 bar
